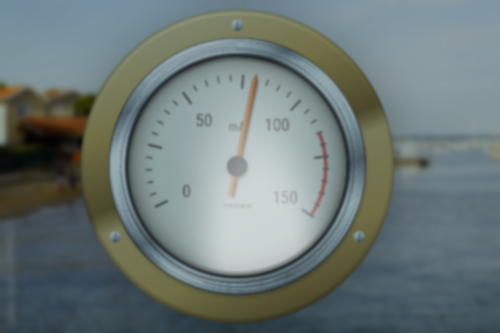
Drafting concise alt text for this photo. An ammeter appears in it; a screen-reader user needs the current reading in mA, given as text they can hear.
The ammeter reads 80 mA
